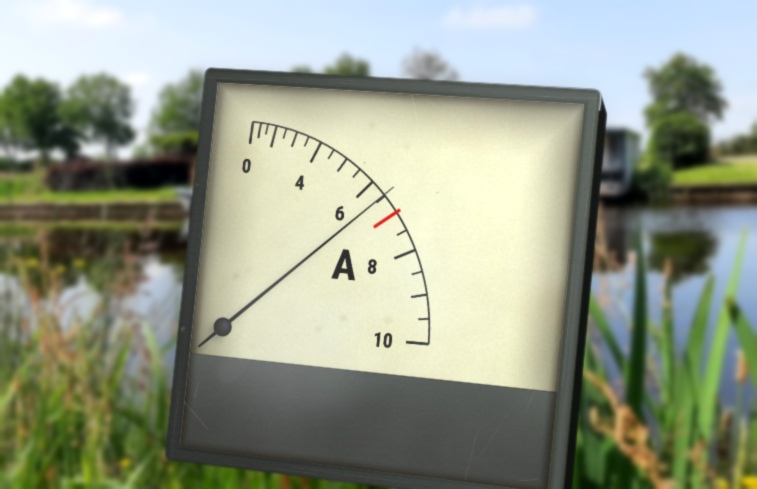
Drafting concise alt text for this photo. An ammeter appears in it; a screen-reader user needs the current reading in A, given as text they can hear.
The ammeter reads 6.5 A
